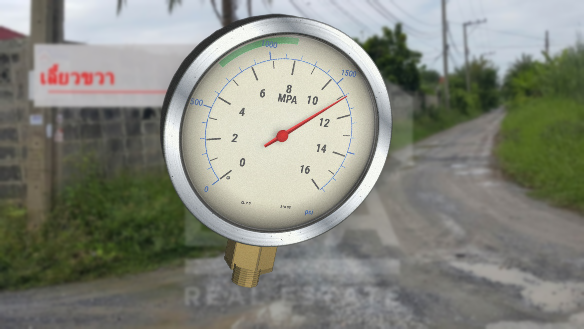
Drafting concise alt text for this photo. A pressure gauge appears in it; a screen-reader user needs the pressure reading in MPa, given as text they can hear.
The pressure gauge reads 11 MPa
